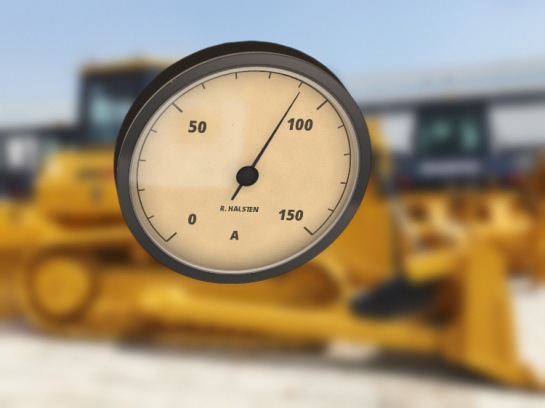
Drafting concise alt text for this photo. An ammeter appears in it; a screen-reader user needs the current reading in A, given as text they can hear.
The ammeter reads 90 A
